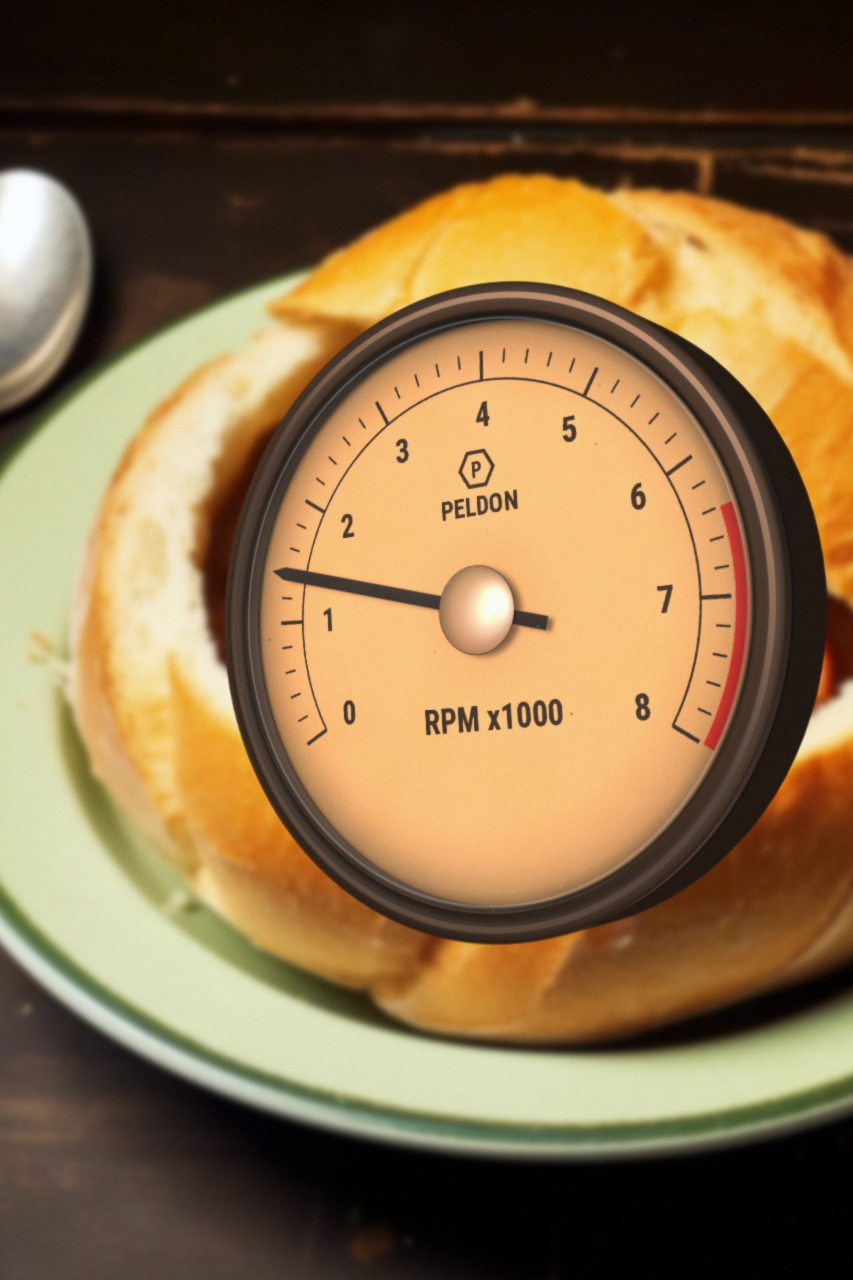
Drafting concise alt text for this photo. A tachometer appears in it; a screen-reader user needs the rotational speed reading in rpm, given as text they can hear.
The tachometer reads 1400 rpm
